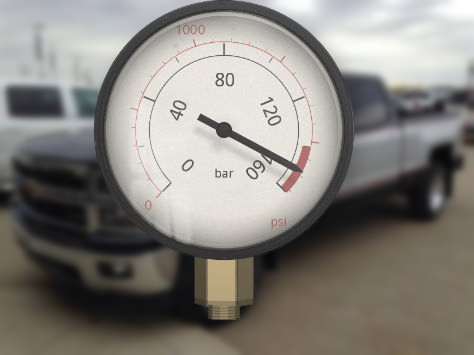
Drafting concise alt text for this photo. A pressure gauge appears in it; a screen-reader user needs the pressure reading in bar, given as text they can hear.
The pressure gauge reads 150 bar
